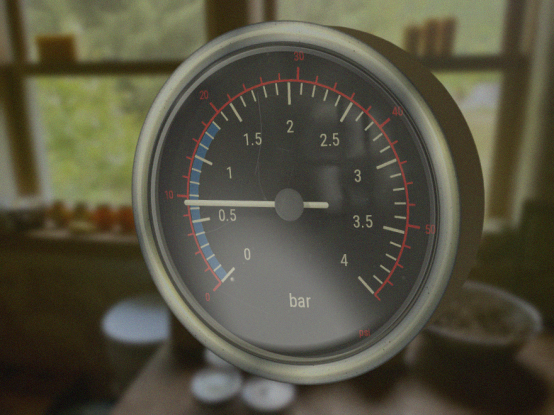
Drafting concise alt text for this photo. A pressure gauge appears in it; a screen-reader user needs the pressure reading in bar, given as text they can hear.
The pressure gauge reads 0.65 bar
